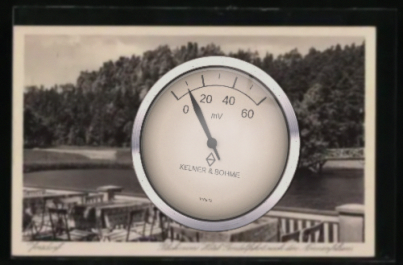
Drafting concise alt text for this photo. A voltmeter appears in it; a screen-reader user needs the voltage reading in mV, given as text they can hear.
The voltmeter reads 10 mV
